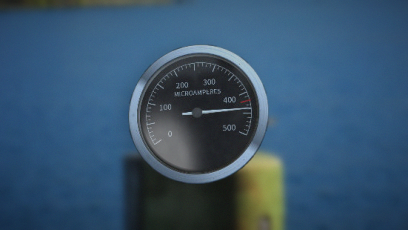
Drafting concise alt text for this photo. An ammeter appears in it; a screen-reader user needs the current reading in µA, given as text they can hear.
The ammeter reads 440 µA
